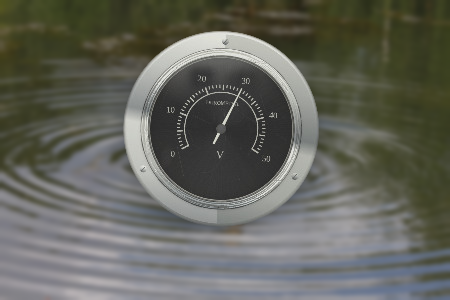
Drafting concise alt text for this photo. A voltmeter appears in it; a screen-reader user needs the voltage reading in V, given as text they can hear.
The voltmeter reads 30 V
